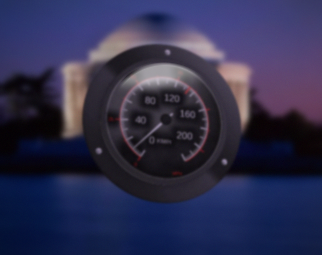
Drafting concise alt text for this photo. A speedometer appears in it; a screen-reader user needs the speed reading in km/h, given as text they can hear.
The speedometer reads 10 km/h
